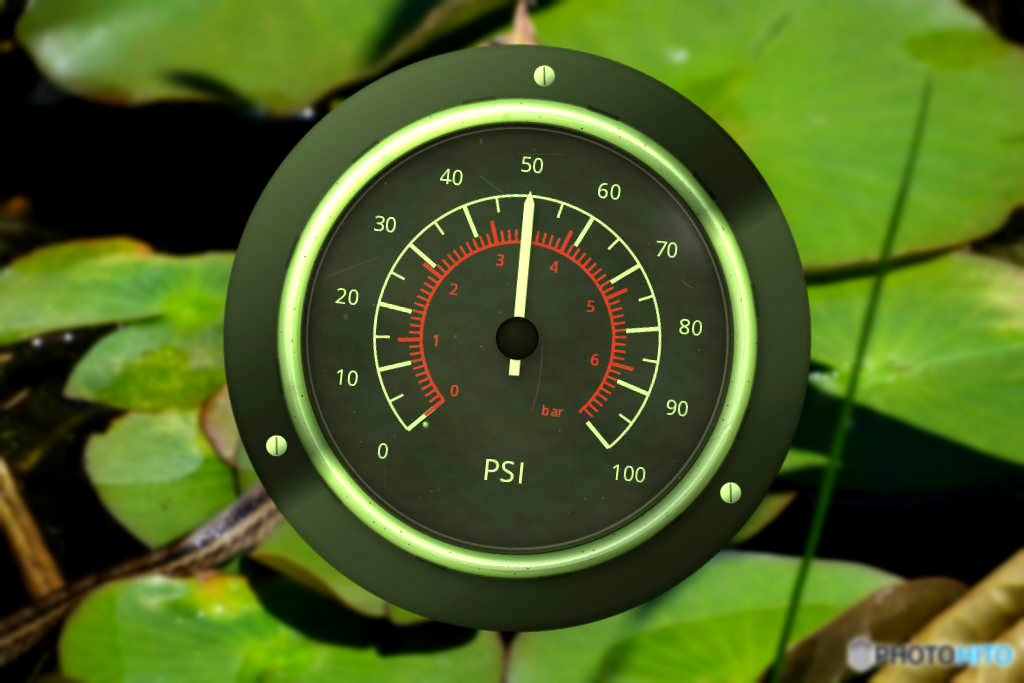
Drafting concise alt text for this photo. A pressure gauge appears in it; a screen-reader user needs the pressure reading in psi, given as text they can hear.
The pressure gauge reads 50 psi
